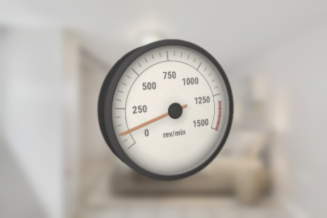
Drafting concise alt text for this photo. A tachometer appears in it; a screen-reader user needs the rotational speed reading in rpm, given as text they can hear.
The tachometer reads 100 rpm
